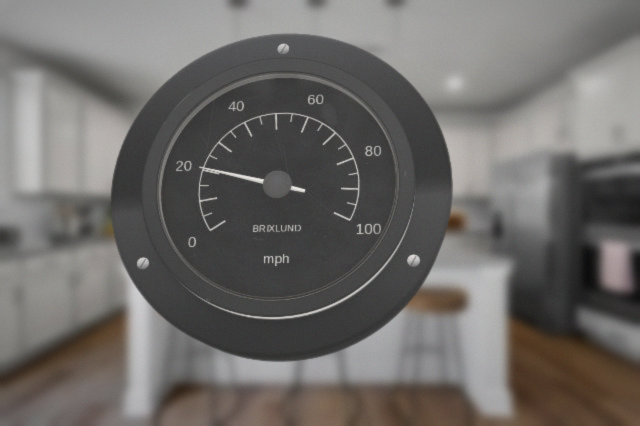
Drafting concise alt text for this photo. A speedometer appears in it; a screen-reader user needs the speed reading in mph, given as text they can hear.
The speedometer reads 20 mph
